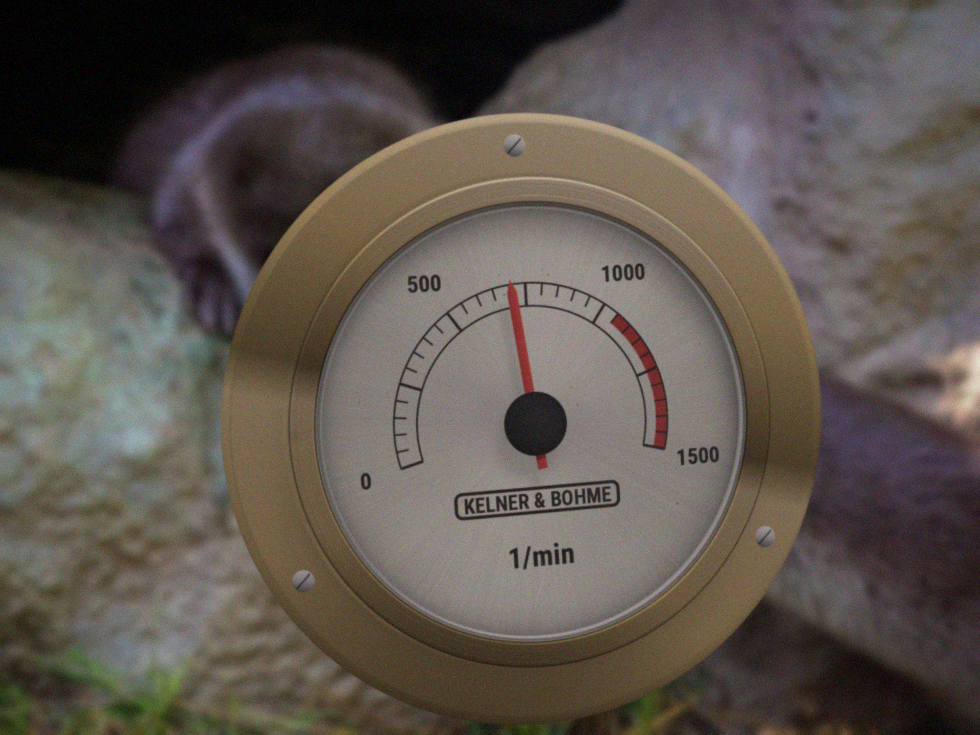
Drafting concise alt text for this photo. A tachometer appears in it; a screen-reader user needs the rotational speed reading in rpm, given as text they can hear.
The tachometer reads 700 rpm
